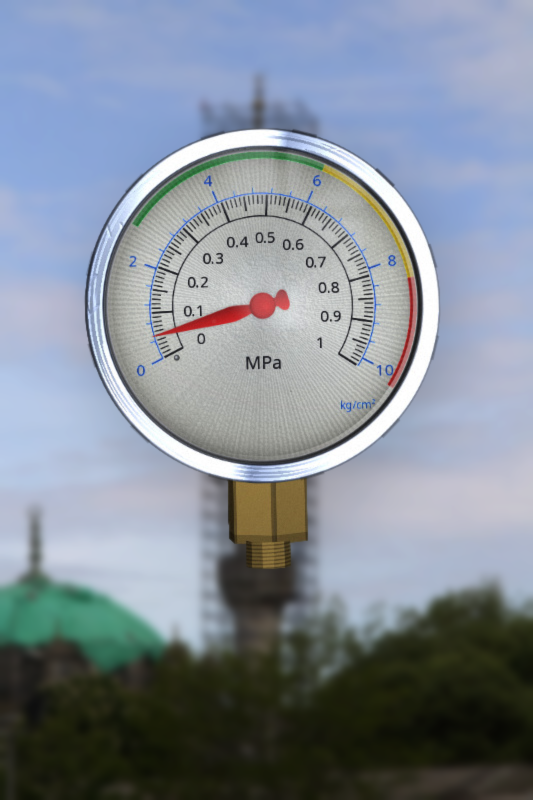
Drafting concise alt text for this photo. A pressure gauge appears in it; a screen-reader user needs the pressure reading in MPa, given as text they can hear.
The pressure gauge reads 0.05 MPa
